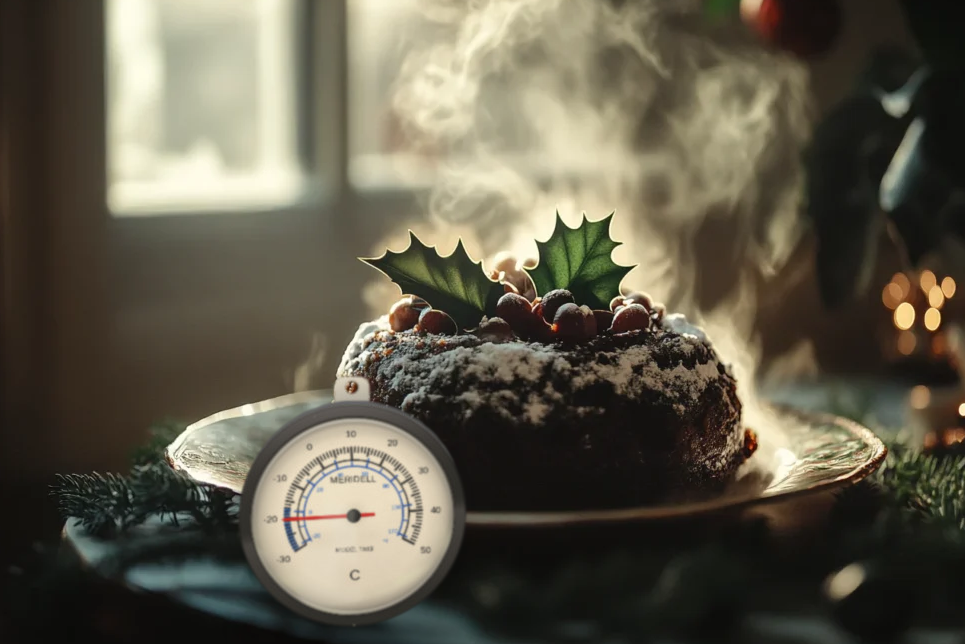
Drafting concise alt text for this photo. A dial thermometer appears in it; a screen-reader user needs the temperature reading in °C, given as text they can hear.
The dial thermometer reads -20 °C
